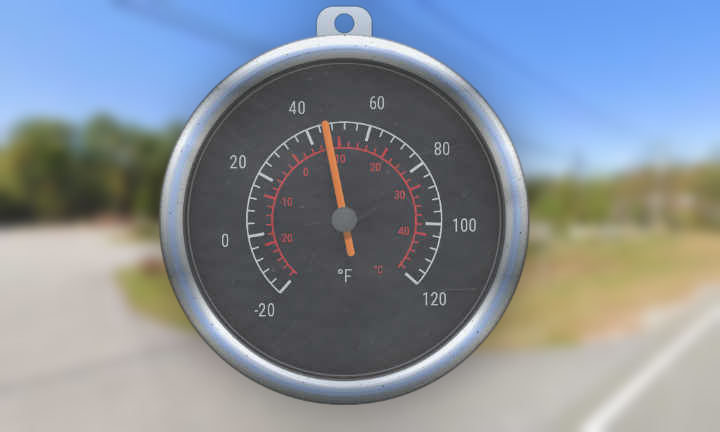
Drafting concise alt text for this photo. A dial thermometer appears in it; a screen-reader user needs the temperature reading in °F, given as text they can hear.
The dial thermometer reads 46 °F
